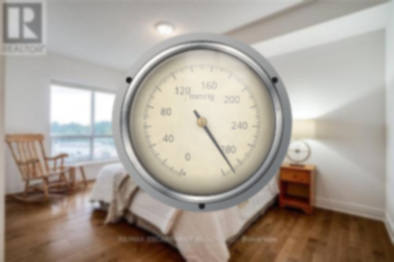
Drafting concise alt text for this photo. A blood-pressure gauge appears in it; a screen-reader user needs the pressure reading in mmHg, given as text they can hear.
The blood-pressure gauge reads 290 mmHg
